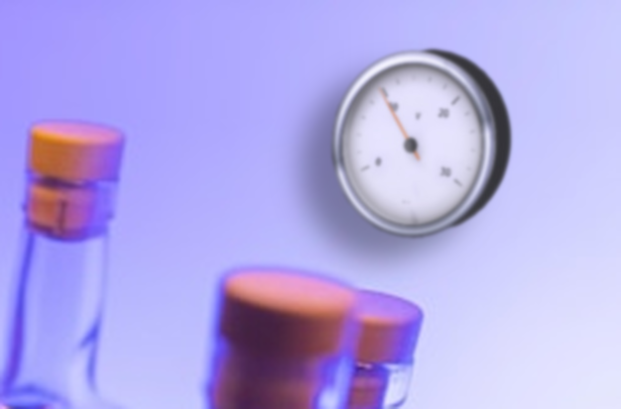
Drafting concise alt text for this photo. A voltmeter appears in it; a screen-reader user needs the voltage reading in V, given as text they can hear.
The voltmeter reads 10 V
